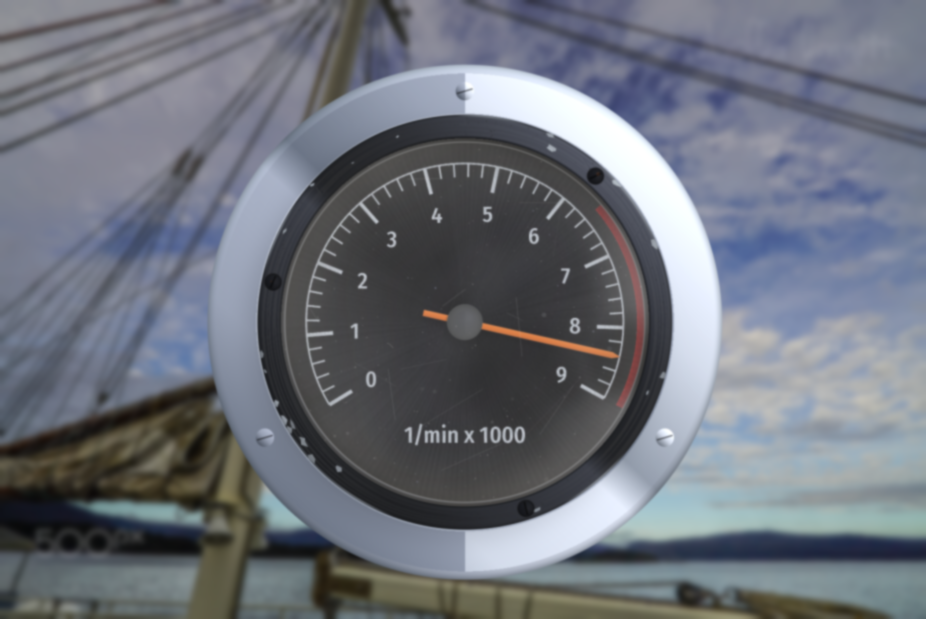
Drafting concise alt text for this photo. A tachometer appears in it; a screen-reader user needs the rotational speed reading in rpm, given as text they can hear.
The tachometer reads 8400 rpm
